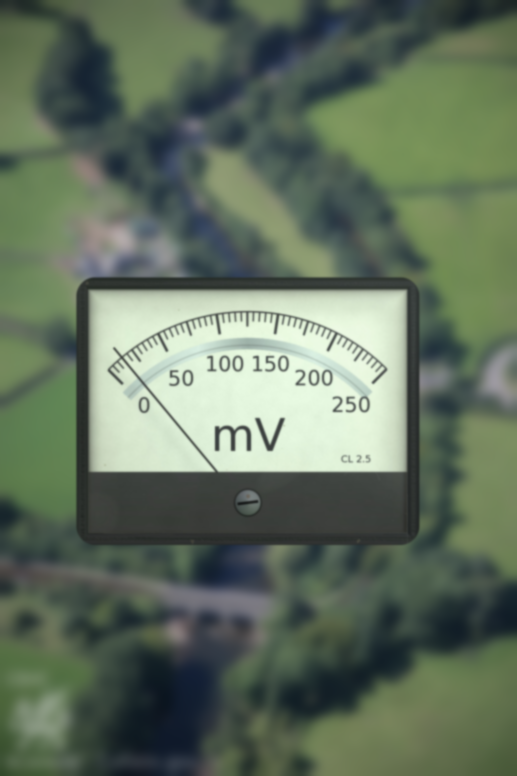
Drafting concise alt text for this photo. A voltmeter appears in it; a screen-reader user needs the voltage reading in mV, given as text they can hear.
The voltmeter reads 15 mV
